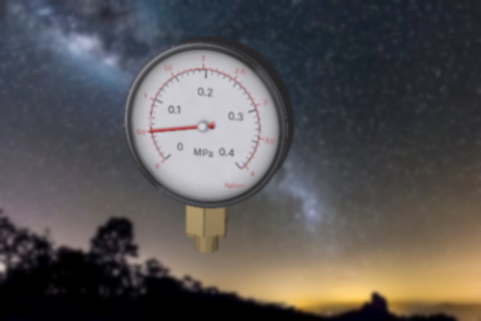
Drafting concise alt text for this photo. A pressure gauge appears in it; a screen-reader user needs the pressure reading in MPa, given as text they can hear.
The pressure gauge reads 0.05 MPa
